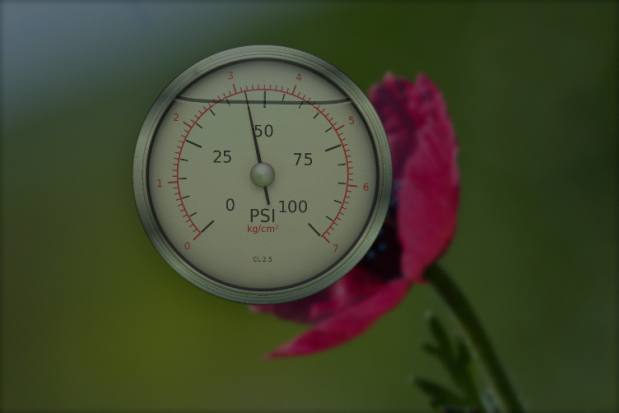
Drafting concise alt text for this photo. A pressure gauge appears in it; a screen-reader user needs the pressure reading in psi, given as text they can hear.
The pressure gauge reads 45 psi
